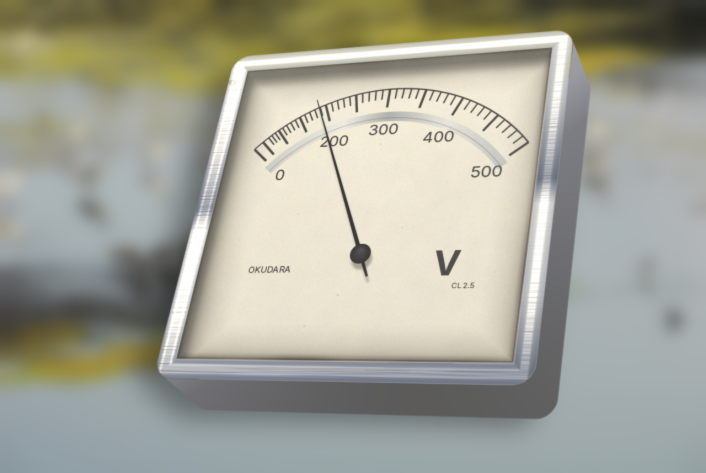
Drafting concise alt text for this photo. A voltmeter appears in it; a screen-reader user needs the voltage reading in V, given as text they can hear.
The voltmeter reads 190 V
